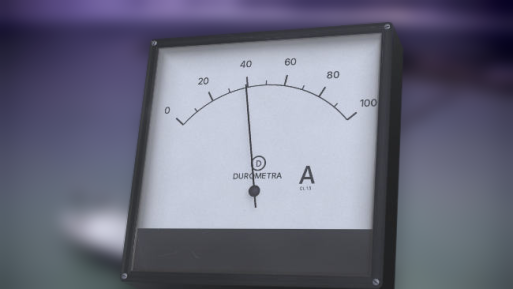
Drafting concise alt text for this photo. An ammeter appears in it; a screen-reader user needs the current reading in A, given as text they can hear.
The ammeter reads 40 A
